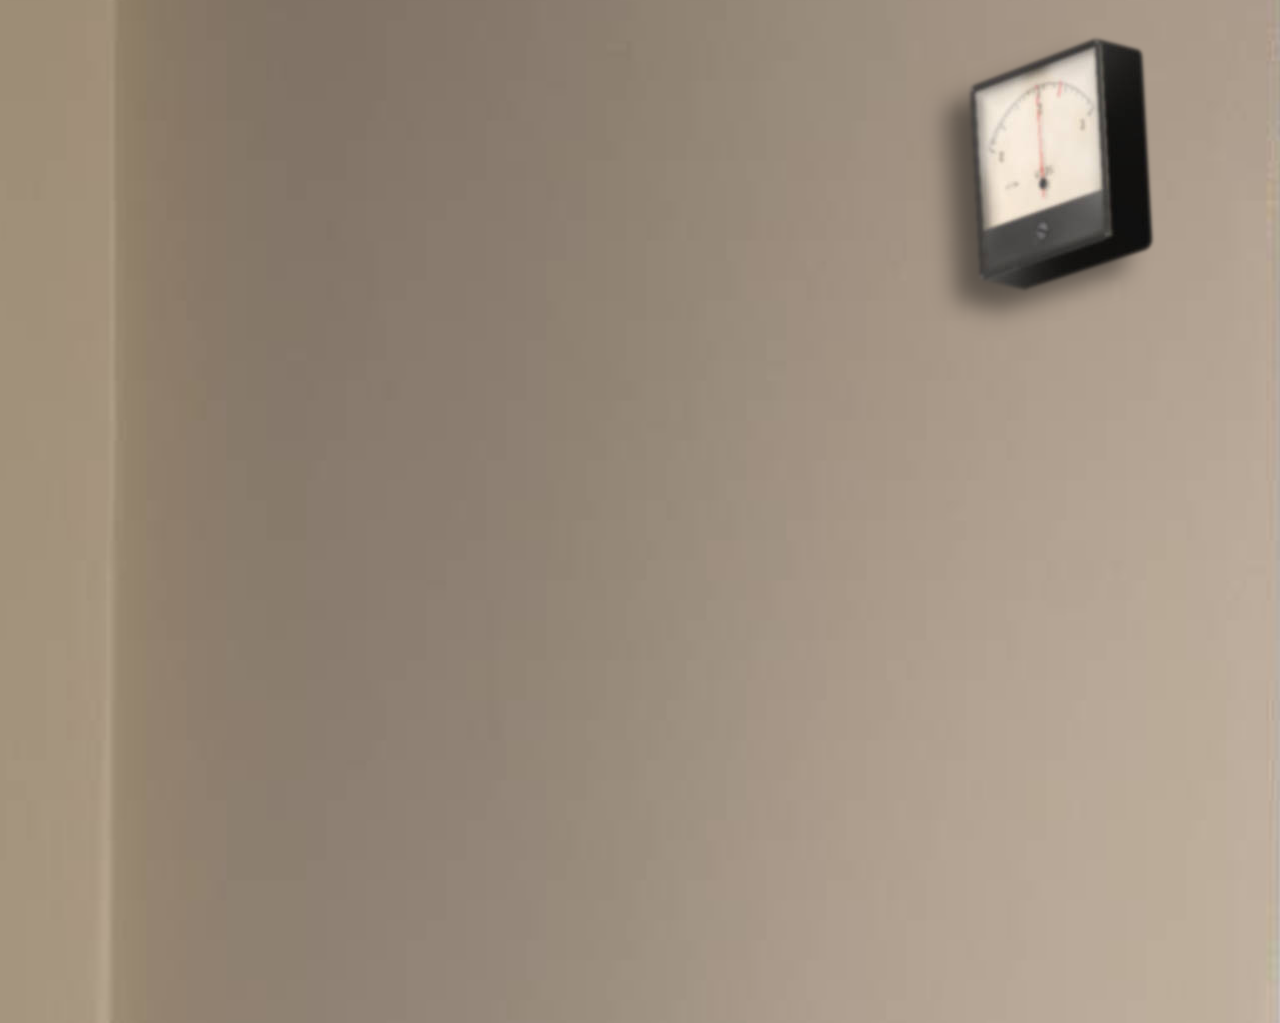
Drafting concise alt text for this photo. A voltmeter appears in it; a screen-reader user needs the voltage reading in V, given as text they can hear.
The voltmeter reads 2 V
